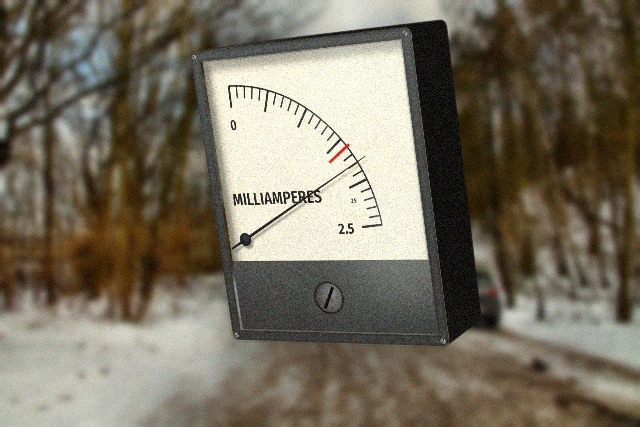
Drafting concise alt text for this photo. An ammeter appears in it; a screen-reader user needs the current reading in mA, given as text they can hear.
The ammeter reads 1.8 mA
